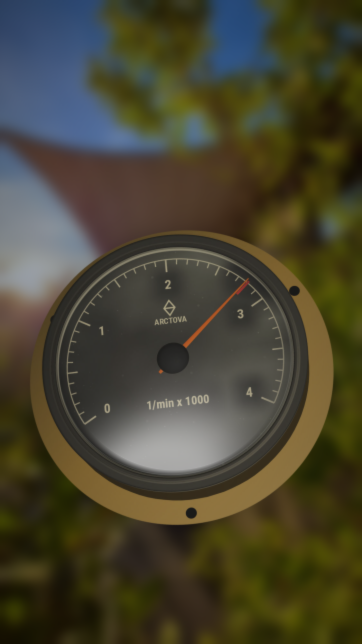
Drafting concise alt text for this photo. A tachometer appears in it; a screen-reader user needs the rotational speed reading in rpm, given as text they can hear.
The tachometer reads 2800 rpm
